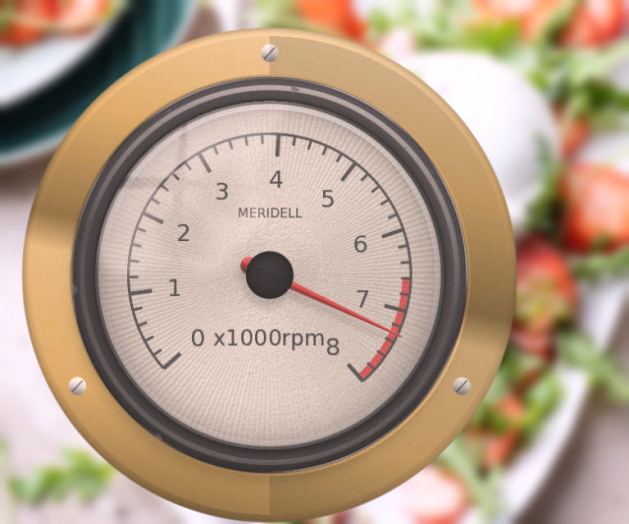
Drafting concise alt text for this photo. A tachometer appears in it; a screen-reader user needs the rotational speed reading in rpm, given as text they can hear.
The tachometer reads 7300 rpm
